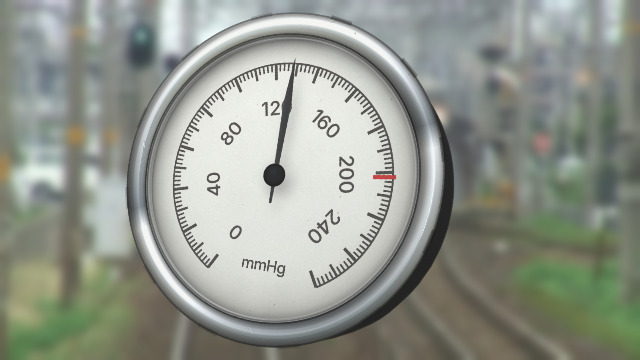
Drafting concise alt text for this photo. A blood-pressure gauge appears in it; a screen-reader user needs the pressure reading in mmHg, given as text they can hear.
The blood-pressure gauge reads 130 mmHg
